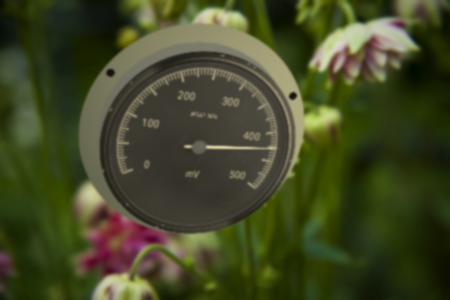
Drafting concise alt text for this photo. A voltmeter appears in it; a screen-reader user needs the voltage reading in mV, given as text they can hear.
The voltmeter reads 425 mV
